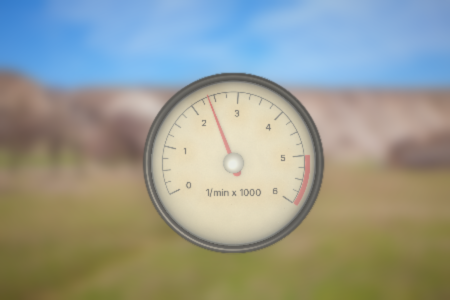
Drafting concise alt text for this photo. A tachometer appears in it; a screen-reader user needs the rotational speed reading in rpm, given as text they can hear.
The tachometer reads 2375 rpm
